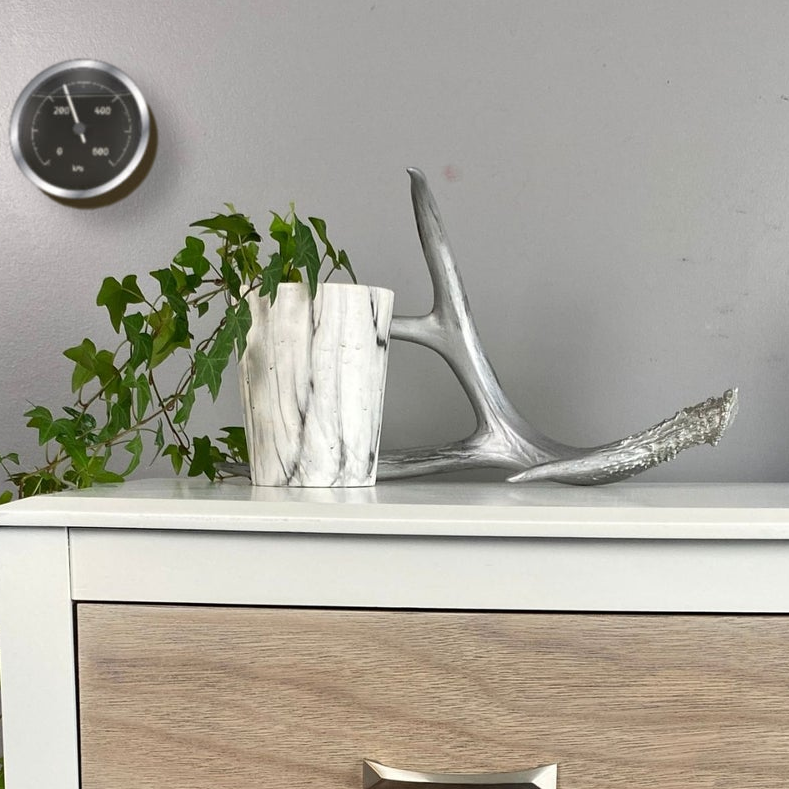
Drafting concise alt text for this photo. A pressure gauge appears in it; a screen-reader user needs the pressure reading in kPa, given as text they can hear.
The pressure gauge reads 250 kPa
